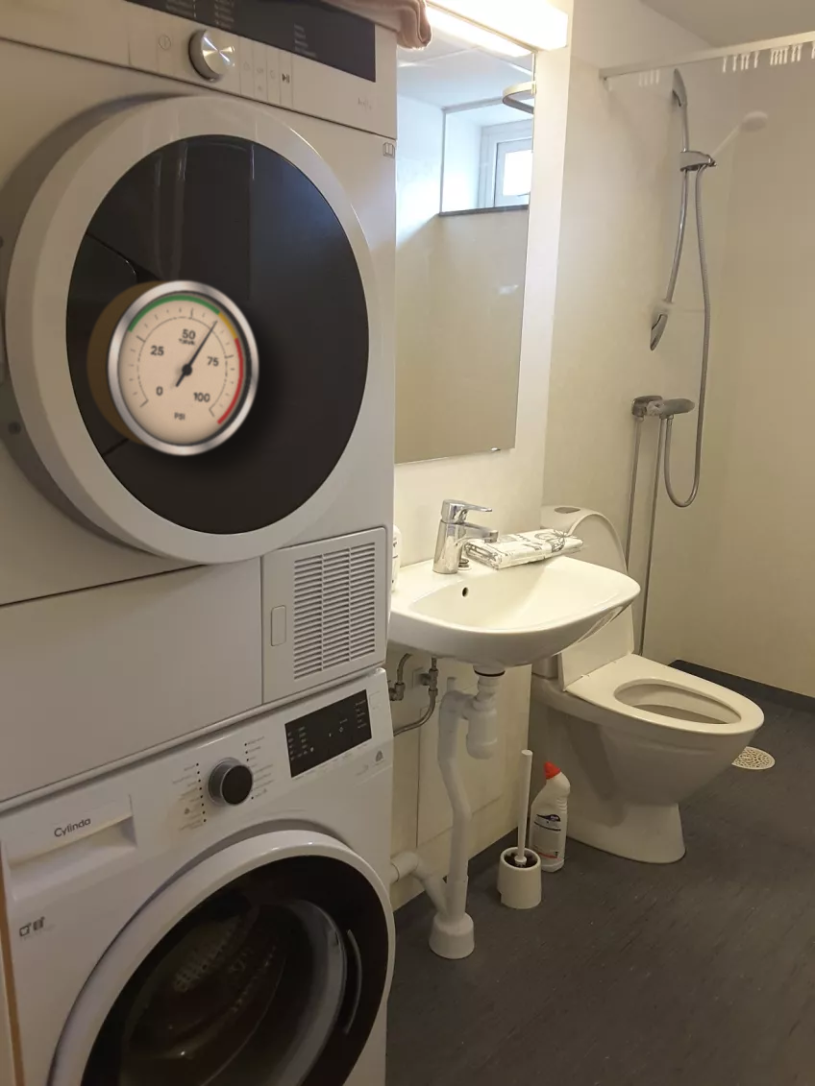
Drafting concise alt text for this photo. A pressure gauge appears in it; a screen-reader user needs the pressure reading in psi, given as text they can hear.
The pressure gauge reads 60 psi
